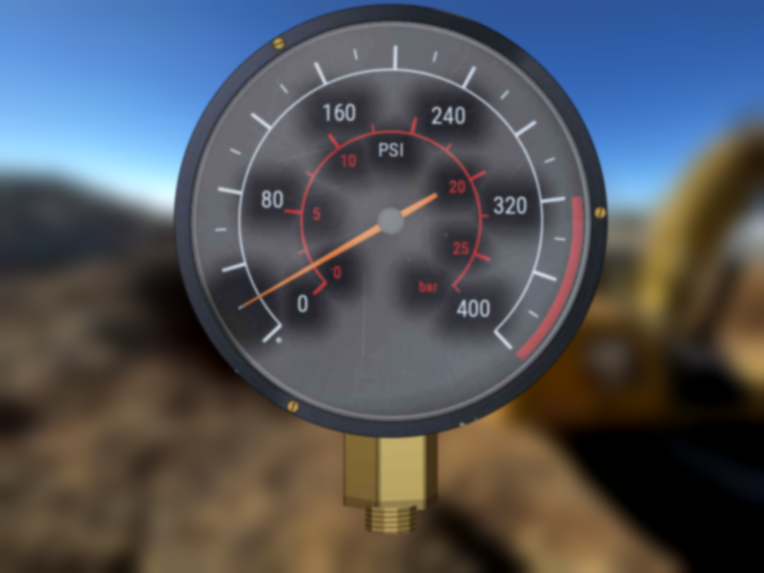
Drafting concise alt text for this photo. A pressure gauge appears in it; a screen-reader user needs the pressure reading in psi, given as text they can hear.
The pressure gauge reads 20 psi
